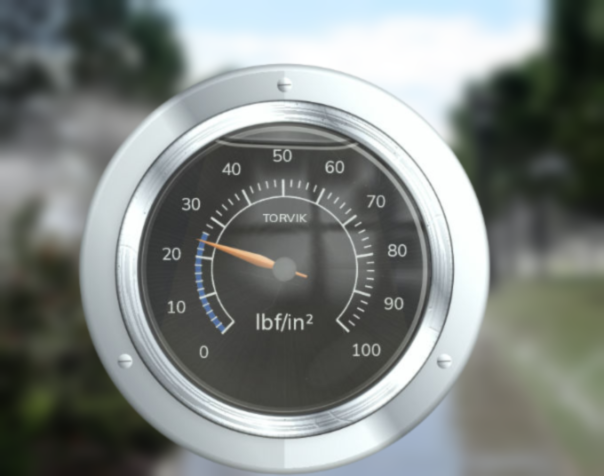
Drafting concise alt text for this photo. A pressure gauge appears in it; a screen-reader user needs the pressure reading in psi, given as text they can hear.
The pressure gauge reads 24 psi
